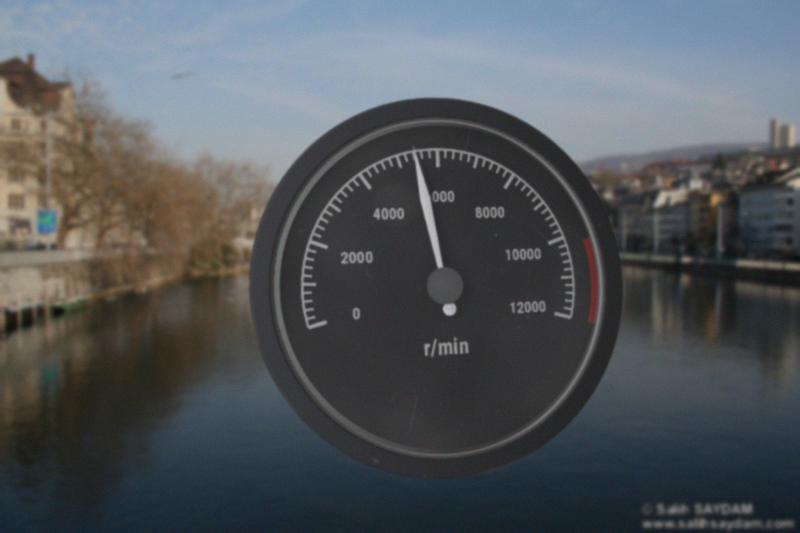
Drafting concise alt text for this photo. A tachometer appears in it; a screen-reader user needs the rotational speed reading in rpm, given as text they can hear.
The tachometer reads 5400 rpm
